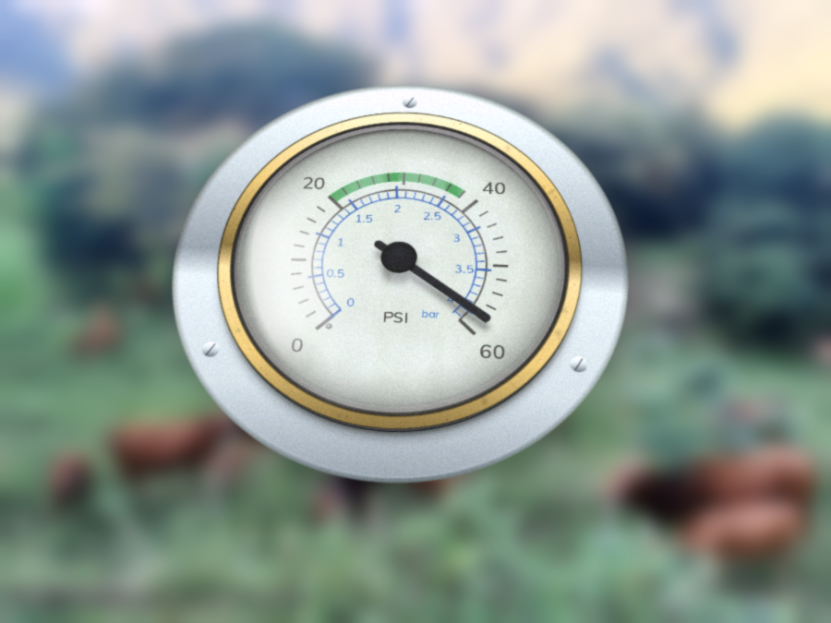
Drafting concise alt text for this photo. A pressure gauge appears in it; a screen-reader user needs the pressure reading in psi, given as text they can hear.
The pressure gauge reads 58 psi
